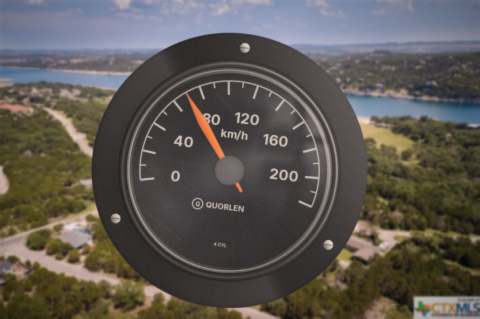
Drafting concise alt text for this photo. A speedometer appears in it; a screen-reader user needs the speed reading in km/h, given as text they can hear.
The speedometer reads 70 km/h
